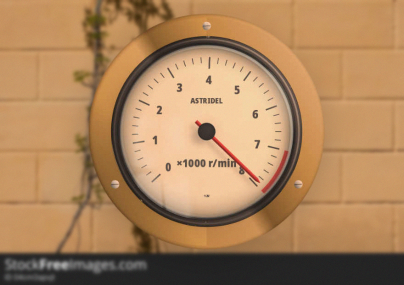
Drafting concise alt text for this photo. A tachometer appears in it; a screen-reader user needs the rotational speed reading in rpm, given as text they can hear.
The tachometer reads 7900 rpm
